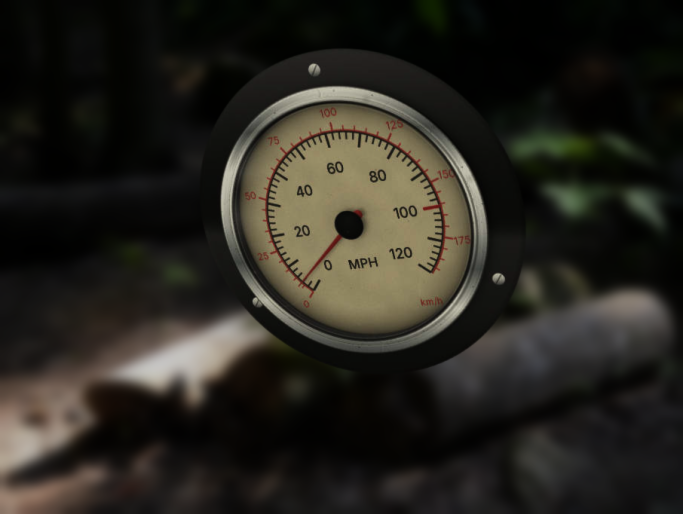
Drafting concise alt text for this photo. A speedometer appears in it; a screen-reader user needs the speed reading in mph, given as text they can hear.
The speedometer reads 4 mph
